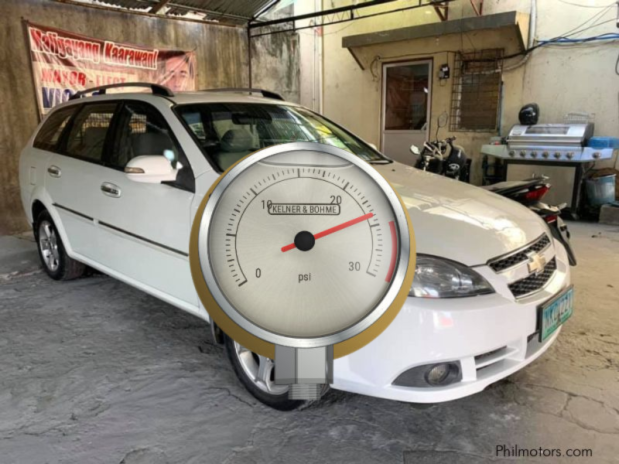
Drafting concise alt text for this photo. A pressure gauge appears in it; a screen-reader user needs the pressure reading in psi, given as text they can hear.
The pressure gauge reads 24 psi
